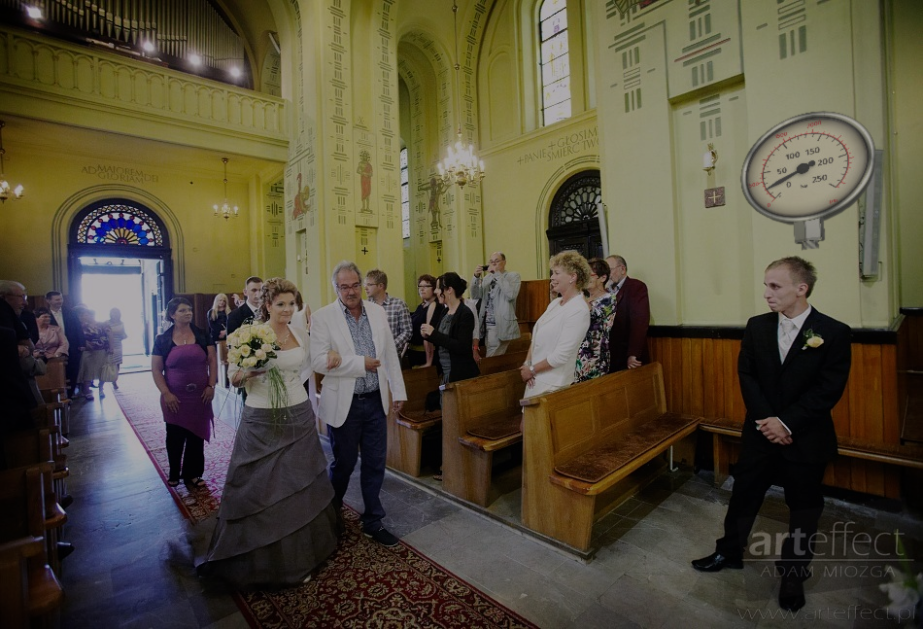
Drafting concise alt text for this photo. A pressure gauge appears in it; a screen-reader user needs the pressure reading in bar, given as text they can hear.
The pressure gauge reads 20 bar
